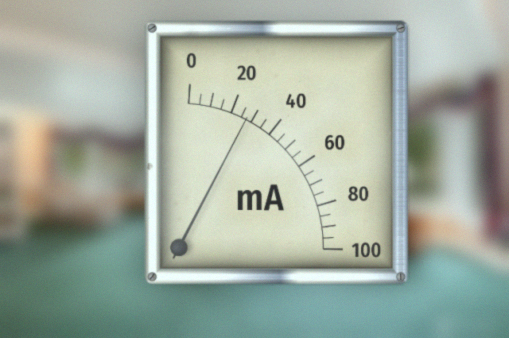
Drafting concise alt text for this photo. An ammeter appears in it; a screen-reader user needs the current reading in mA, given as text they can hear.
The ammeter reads 27.5 mA
